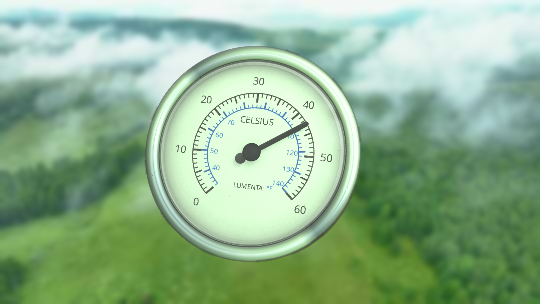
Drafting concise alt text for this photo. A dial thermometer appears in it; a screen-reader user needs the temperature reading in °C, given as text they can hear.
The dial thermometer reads 43 °C
